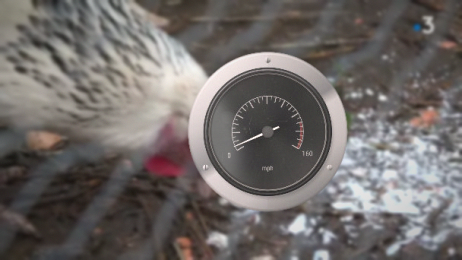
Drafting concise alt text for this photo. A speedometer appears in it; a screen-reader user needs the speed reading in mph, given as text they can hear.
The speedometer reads 5 mph
